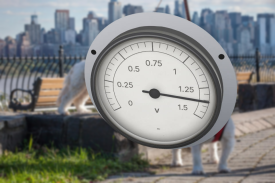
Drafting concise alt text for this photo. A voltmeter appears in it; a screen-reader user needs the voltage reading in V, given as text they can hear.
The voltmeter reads 1.35 V
